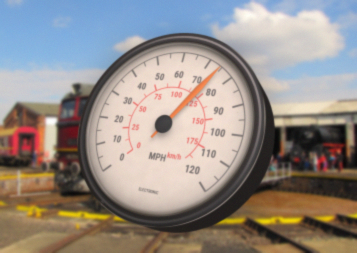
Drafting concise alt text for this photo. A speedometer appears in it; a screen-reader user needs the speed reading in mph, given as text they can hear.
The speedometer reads 75 mph
